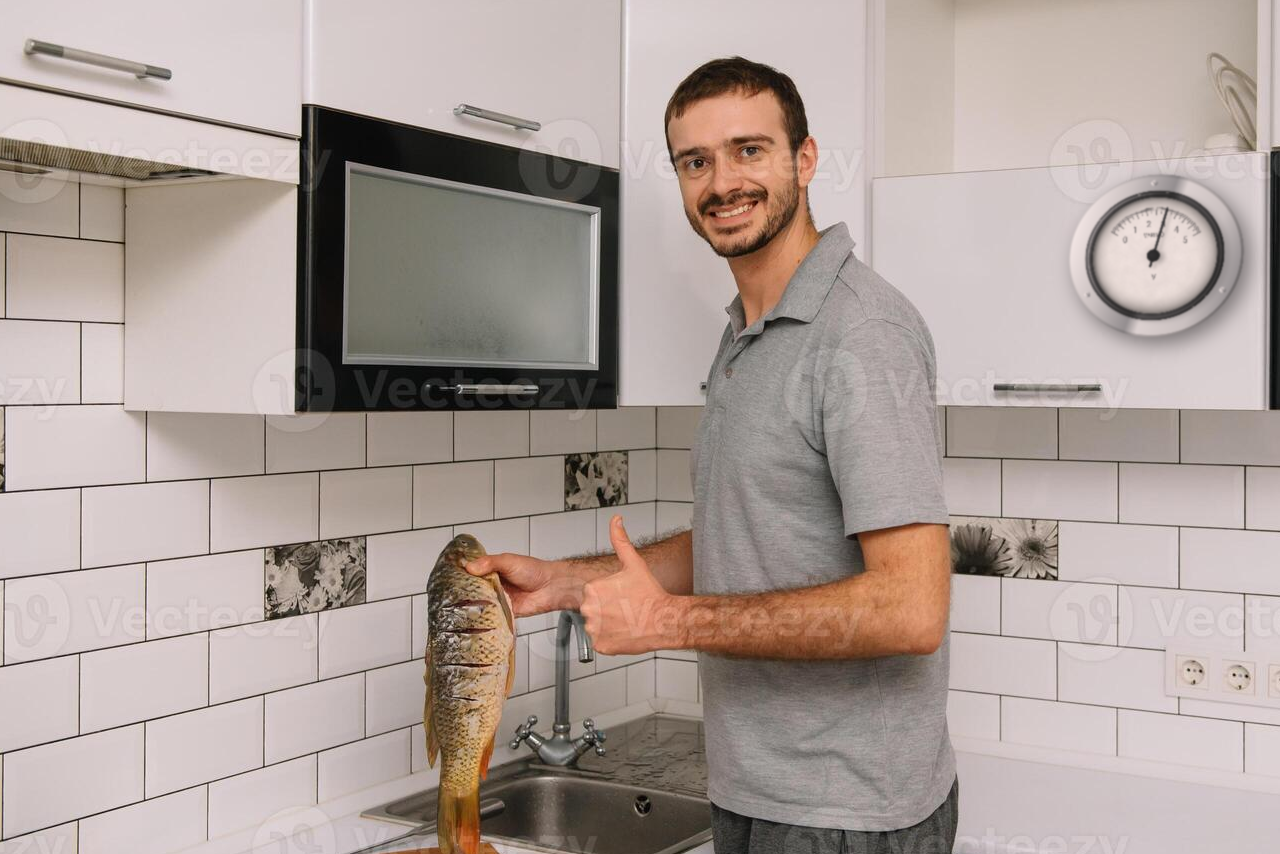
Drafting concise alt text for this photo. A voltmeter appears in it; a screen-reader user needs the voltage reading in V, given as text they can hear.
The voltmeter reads 3 V
